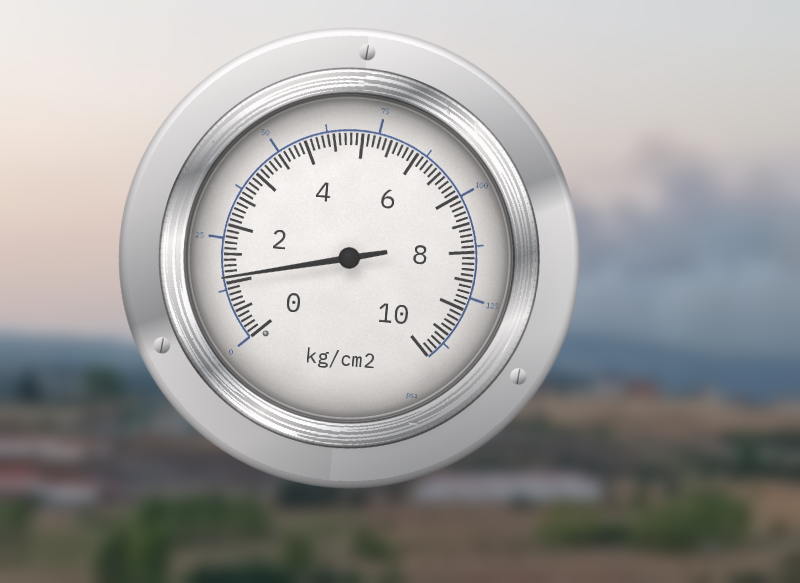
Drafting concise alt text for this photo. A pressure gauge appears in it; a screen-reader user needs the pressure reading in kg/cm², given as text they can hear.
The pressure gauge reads 1.1 kg/cm²
